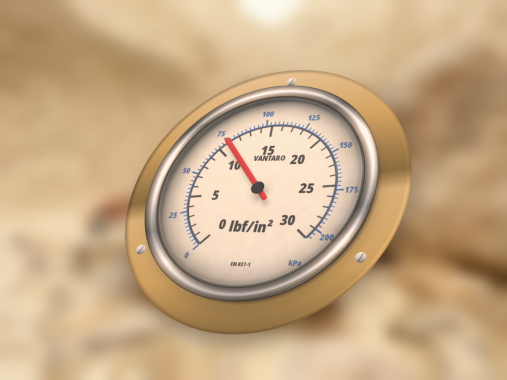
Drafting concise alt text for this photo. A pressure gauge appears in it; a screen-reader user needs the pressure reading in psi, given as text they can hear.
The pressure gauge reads 11 psi
